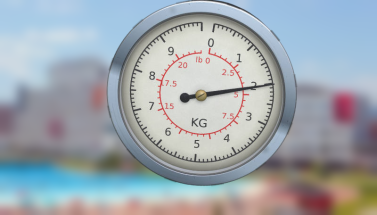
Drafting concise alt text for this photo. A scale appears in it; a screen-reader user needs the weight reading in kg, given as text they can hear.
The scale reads 2 kg
